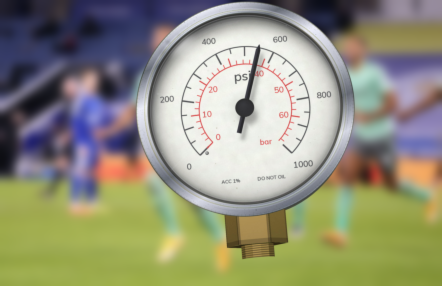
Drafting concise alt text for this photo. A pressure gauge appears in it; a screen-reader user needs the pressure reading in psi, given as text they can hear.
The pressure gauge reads 550 psi
